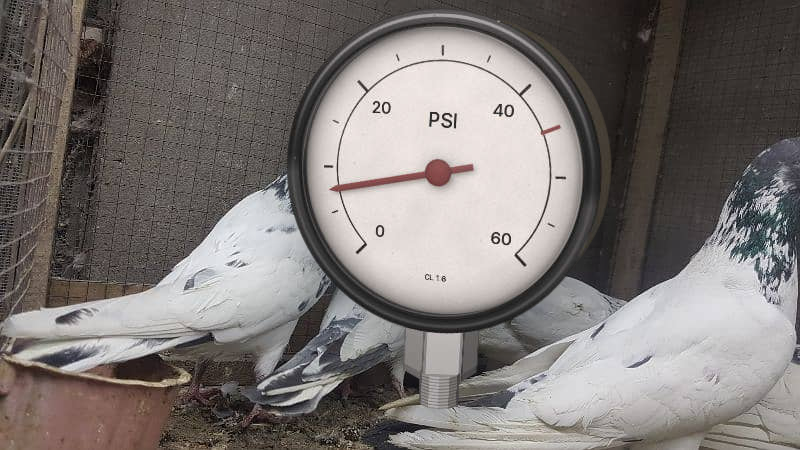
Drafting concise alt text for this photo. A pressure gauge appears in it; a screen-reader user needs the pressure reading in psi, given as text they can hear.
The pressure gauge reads 7.5 psi
